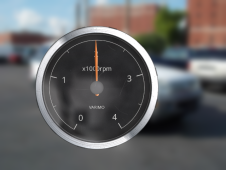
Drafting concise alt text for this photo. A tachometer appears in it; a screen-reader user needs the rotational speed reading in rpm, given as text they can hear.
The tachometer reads 2000 rpm
